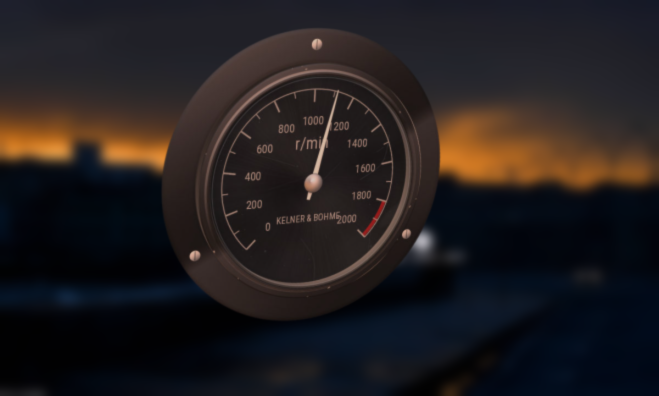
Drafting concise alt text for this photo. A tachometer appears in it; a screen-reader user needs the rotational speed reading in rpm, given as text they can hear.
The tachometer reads 1100 rpm
